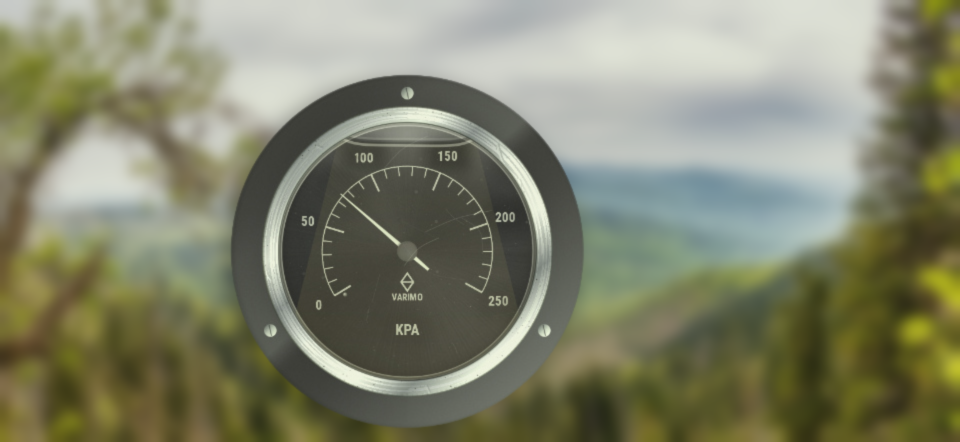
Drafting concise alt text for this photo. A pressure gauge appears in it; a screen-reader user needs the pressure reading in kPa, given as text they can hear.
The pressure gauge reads 75 kPa
